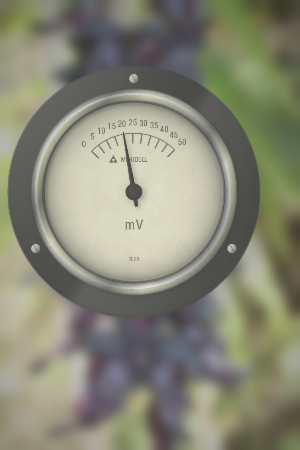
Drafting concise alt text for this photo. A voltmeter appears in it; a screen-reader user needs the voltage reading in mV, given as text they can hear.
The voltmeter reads 20 mV
